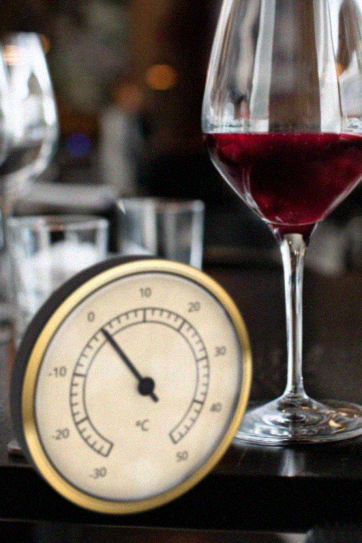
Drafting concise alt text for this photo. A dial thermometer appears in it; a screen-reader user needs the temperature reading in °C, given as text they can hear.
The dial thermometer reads 0 °C
